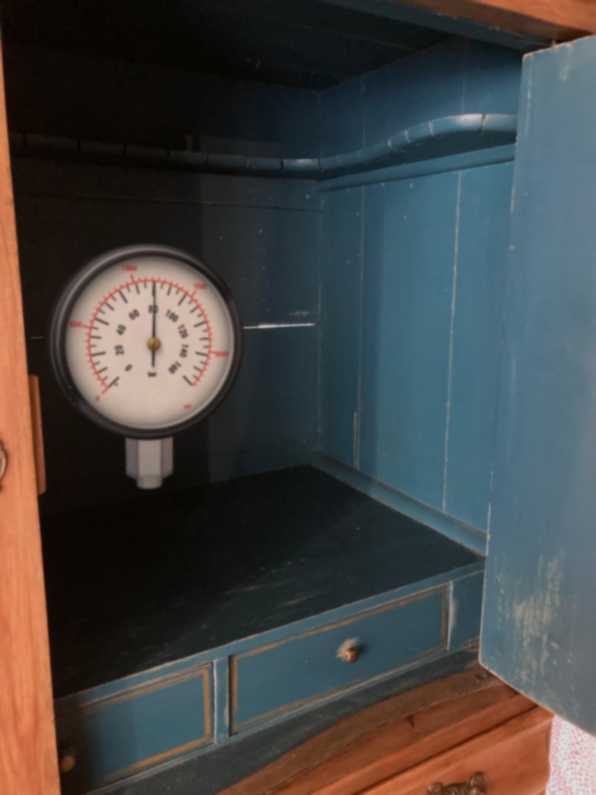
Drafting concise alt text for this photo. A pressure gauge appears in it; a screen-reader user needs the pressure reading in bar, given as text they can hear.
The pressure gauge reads 80 bar
